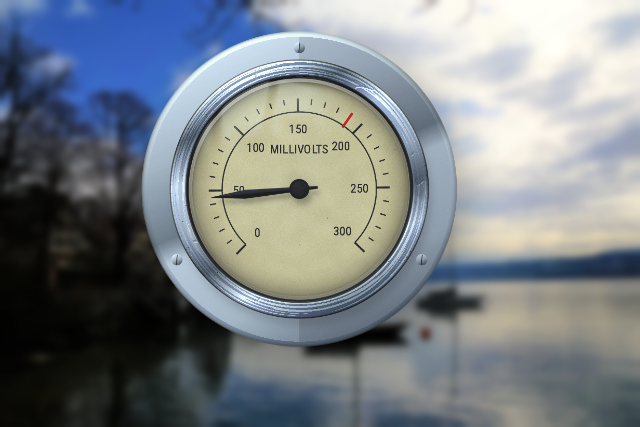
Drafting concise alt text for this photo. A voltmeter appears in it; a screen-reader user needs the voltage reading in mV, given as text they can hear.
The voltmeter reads 45 mV
